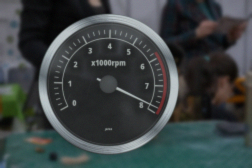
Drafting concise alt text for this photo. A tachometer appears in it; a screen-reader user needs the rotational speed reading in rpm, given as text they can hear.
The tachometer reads 7800 rpm
